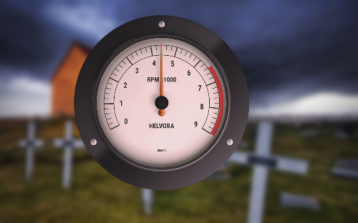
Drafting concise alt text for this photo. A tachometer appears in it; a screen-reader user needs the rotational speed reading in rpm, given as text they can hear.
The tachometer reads 4400 rpm
